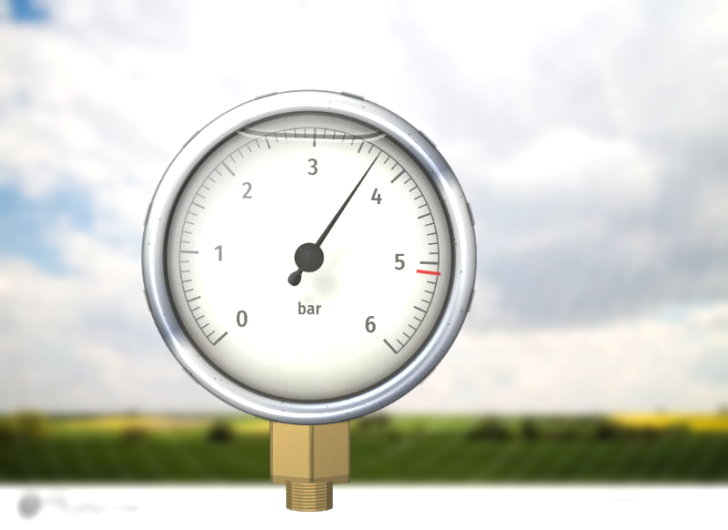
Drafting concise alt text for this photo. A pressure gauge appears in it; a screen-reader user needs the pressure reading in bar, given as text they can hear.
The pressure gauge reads 3.7 bar
